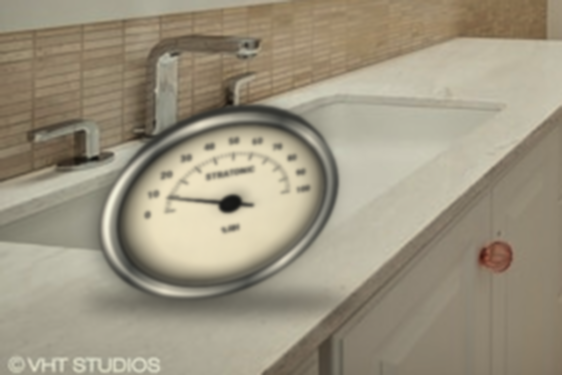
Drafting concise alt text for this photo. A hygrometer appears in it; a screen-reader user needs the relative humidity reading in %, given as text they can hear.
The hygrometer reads 10 %
